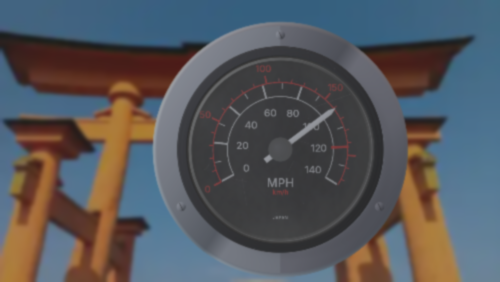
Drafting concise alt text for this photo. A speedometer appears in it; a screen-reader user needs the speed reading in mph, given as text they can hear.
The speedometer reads 100 mph
